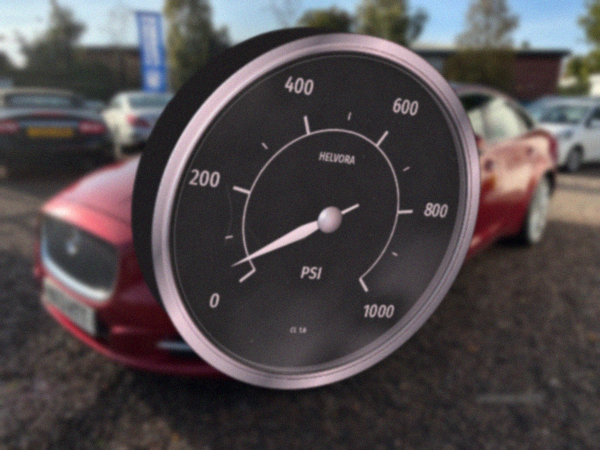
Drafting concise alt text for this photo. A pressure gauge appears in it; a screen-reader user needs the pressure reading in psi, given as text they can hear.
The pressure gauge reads 50 psi
